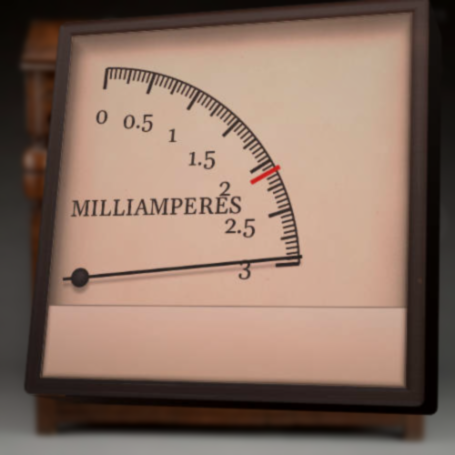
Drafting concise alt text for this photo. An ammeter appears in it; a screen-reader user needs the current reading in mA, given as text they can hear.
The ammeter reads 2.95 mA
